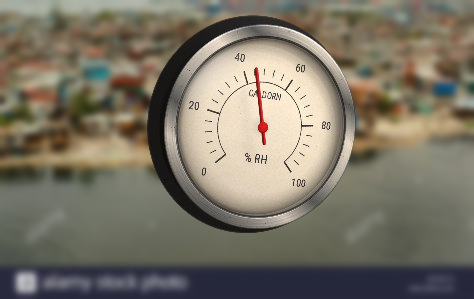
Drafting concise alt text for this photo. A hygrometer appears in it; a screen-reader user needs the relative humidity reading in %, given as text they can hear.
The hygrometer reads 44 %
